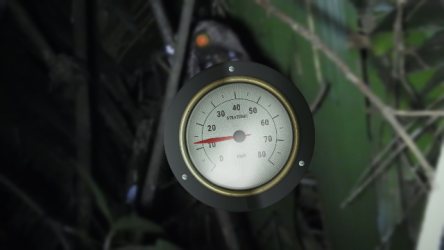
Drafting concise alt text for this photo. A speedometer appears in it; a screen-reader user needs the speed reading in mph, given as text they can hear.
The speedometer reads 12.5 mph
